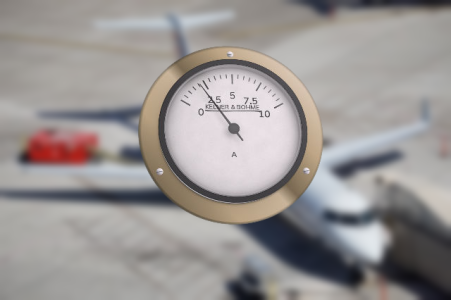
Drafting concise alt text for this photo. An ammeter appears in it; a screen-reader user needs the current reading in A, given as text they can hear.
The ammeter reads 2 A
